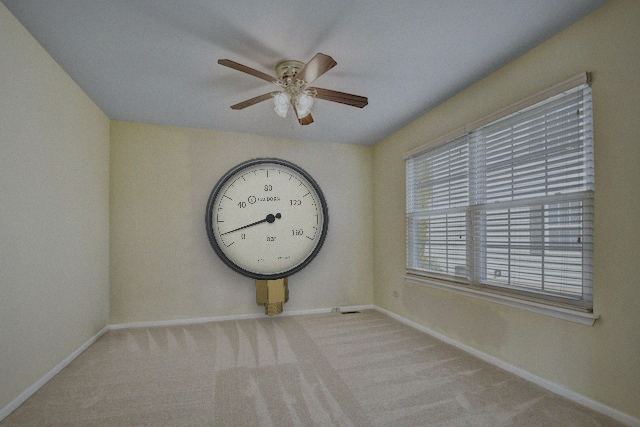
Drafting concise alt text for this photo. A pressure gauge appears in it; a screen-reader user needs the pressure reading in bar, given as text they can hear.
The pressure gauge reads 10 bar
